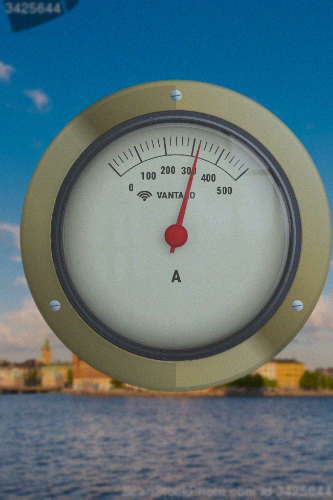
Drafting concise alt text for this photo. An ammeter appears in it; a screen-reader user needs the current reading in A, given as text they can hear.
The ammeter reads 320 A
